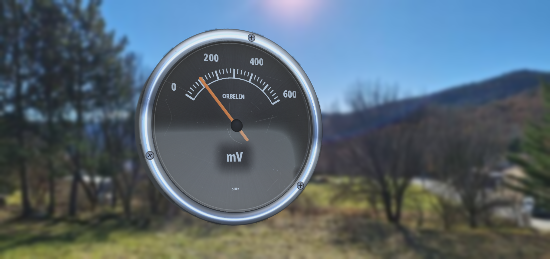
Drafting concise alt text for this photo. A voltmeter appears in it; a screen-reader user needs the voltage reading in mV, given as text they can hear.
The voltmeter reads 100 mV
